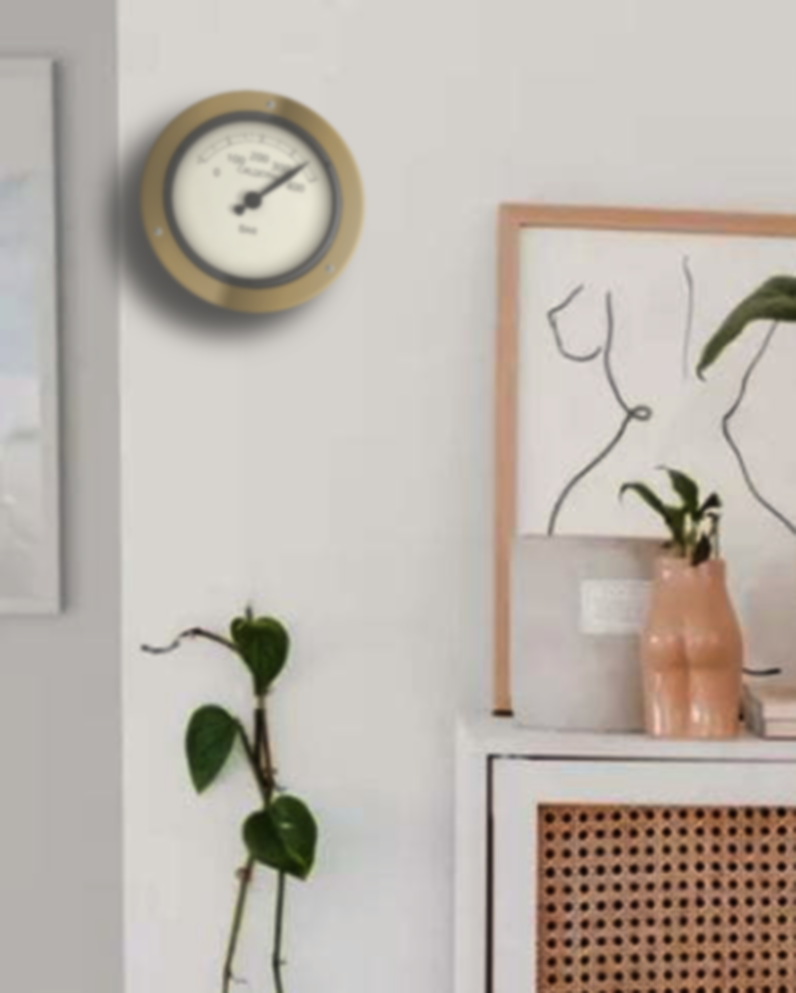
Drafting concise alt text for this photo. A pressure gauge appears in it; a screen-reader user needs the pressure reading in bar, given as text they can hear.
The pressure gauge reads 350 bar
